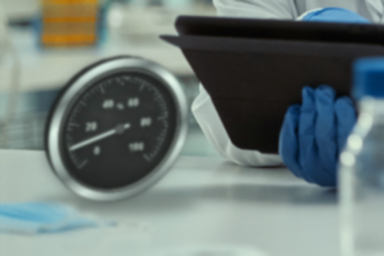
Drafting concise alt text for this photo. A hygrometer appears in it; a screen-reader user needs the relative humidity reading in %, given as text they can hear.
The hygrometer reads 10 %
